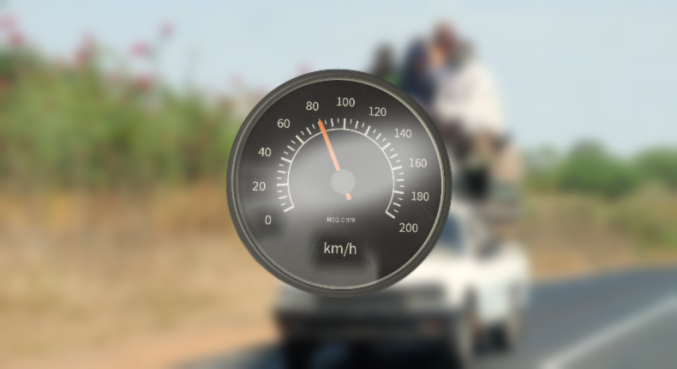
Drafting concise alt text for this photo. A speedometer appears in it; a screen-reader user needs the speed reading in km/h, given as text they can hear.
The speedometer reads 80 km/h
